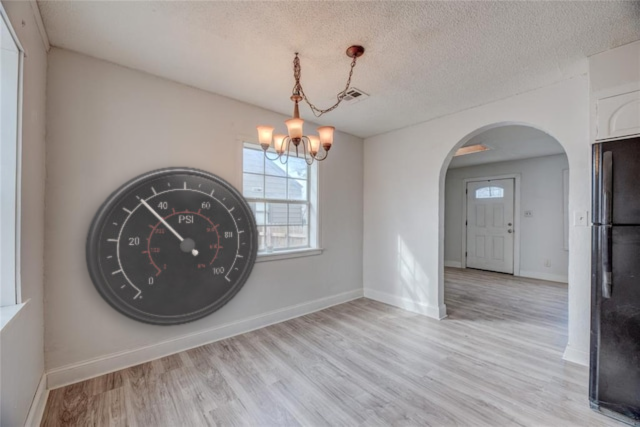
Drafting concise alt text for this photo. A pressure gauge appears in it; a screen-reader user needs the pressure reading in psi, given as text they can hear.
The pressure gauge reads 35 psi
